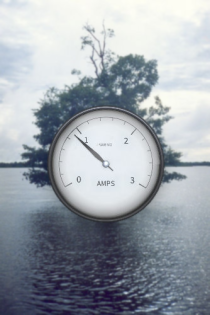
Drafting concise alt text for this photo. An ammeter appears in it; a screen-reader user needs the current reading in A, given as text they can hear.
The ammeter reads 0.9 A
